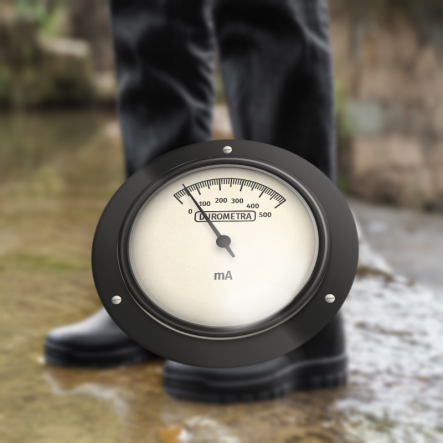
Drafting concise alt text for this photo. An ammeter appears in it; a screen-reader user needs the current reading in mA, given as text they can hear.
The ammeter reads 50 mA
